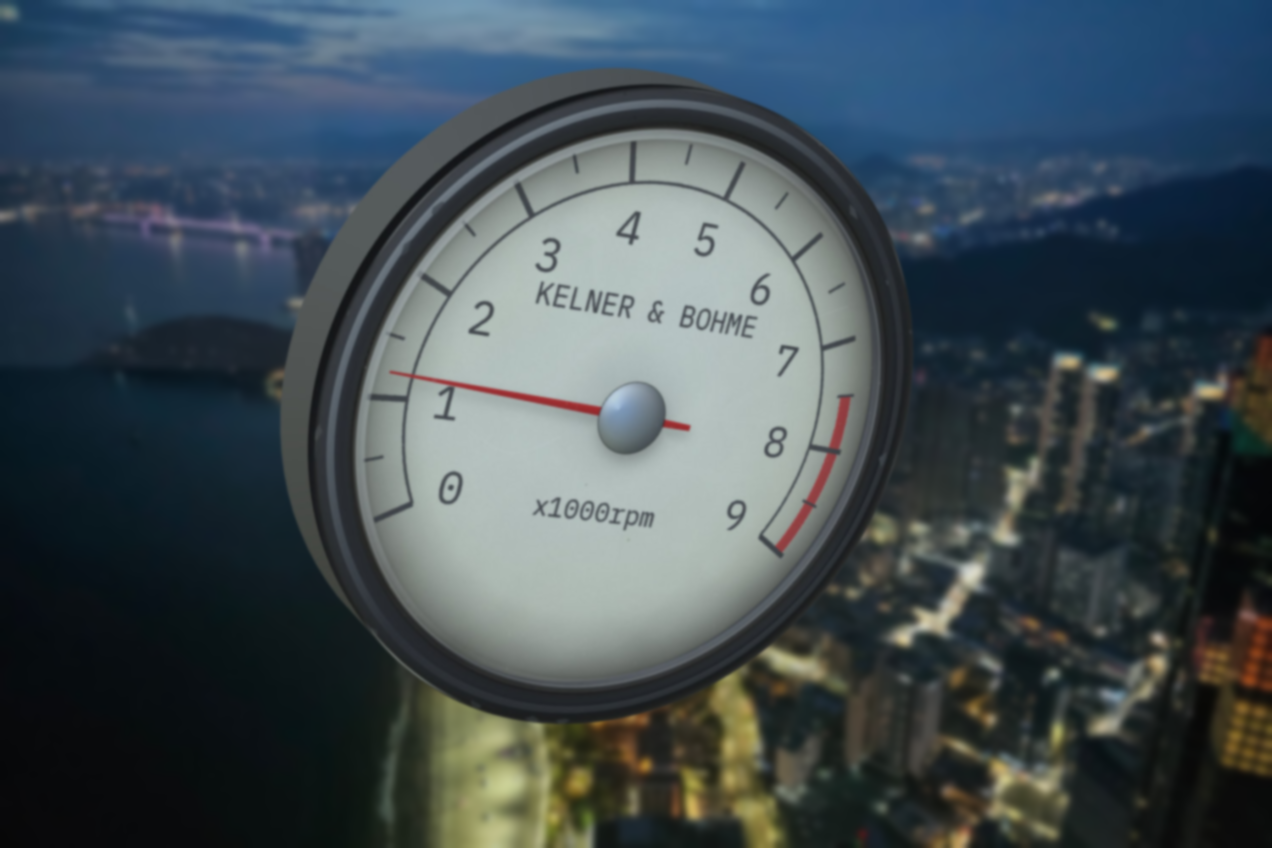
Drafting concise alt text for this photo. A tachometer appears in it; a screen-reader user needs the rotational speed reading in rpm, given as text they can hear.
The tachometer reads 1250 rpm
